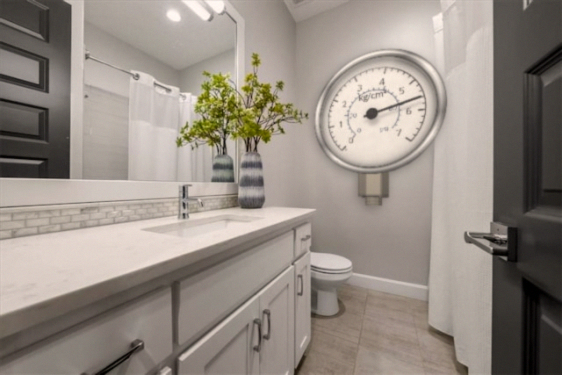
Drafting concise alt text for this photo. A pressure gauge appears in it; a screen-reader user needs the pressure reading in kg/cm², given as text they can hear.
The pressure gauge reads 5.6 kg/cm²
